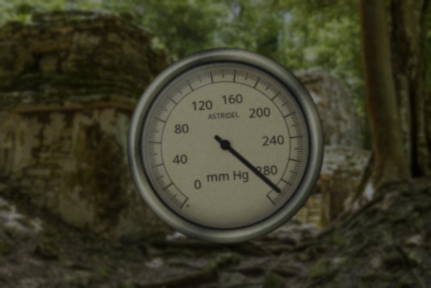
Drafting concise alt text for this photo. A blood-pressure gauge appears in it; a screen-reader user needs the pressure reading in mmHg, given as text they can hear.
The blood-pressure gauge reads 290 mmHg
